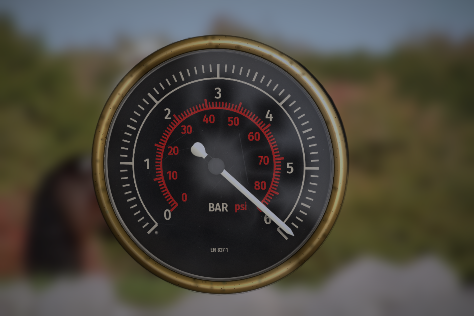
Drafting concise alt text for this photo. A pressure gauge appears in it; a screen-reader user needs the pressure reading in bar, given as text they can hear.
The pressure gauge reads 5.9 bar
